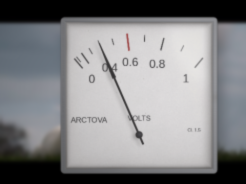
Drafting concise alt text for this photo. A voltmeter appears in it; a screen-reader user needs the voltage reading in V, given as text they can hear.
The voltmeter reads 0.4 V
